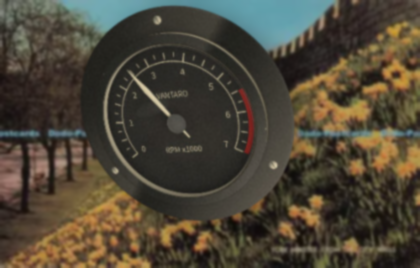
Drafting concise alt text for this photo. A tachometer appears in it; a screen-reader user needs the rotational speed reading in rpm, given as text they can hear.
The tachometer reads 2500 rpm
